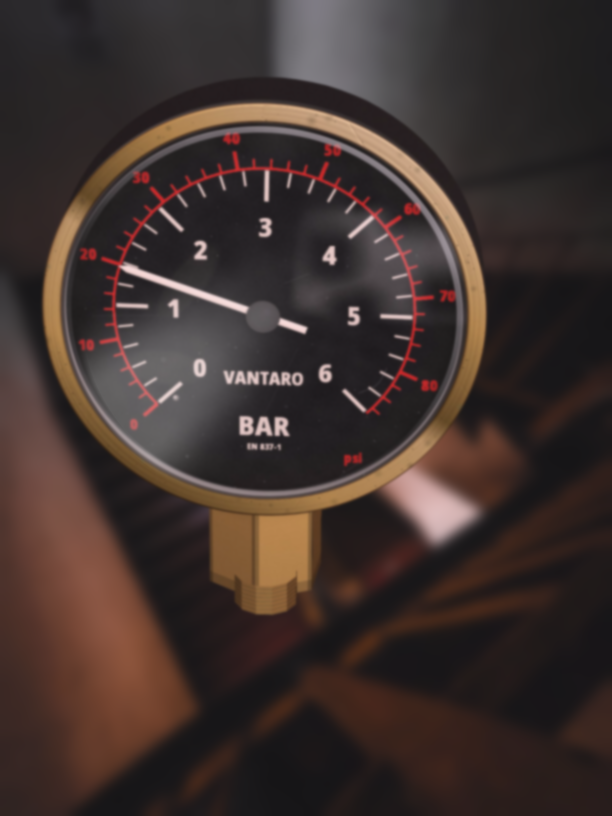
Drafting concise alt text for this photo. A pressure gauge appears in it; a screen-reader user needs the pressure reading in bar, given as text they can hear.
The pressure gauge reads 1.4 bar
